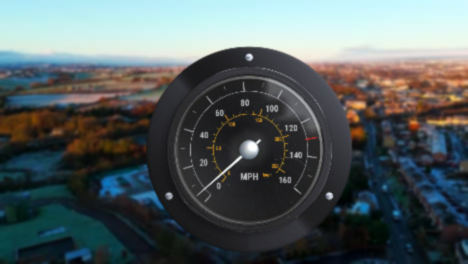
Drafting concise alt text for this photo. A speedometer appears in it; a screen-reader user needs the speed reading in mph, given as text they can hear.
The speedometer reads 5 mph
